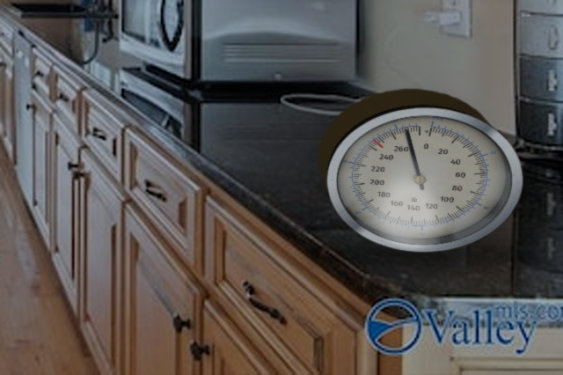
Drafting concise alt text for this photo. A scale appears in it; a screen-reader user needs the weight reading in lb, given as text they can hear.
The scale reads 270 lb
